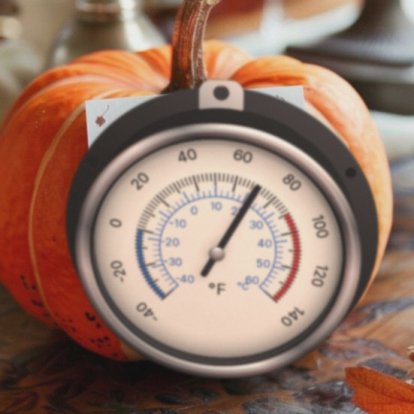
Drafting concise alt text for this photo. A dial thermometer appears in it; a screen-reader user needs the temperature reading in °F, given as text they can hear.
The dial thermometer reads 70 °F
